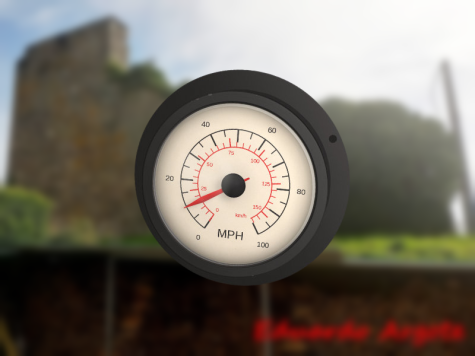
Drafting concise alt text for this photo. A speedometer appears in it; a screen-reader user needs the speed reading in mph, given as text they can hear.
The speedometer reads 10 mph
